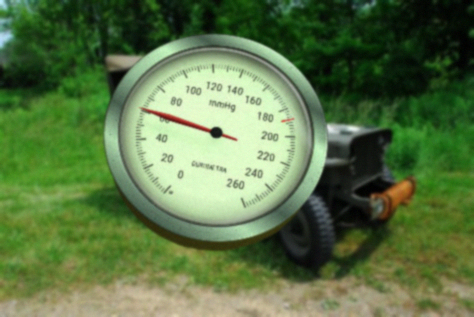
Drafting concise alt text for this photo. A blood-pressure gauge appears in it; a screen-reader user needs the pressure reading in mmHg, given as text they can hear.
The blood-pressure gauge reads 60 mmHg
